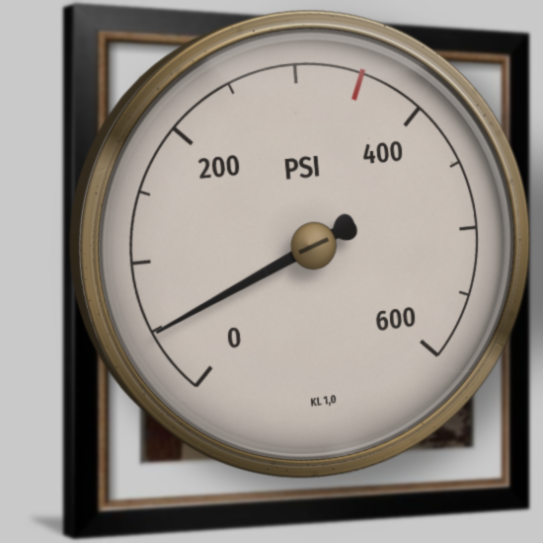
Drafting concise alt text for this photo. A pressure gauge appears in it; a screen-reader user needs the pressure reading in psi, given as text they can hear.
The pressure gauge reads 50 psi
